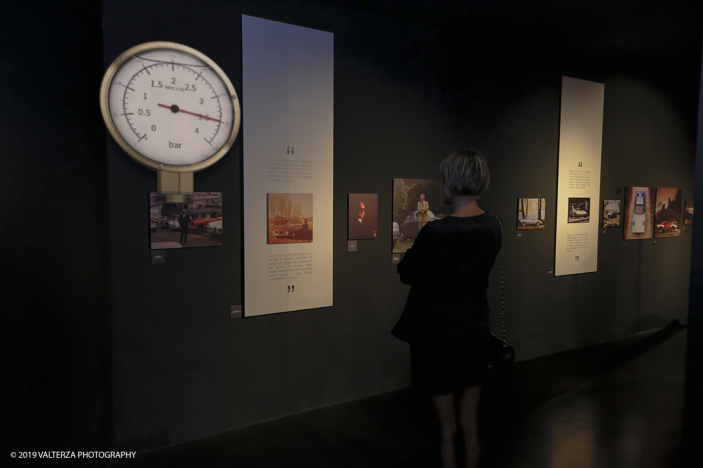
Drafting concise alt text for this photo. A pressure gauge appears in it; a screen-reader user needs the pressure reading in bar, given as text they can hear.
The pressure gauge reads 3.5 bar
